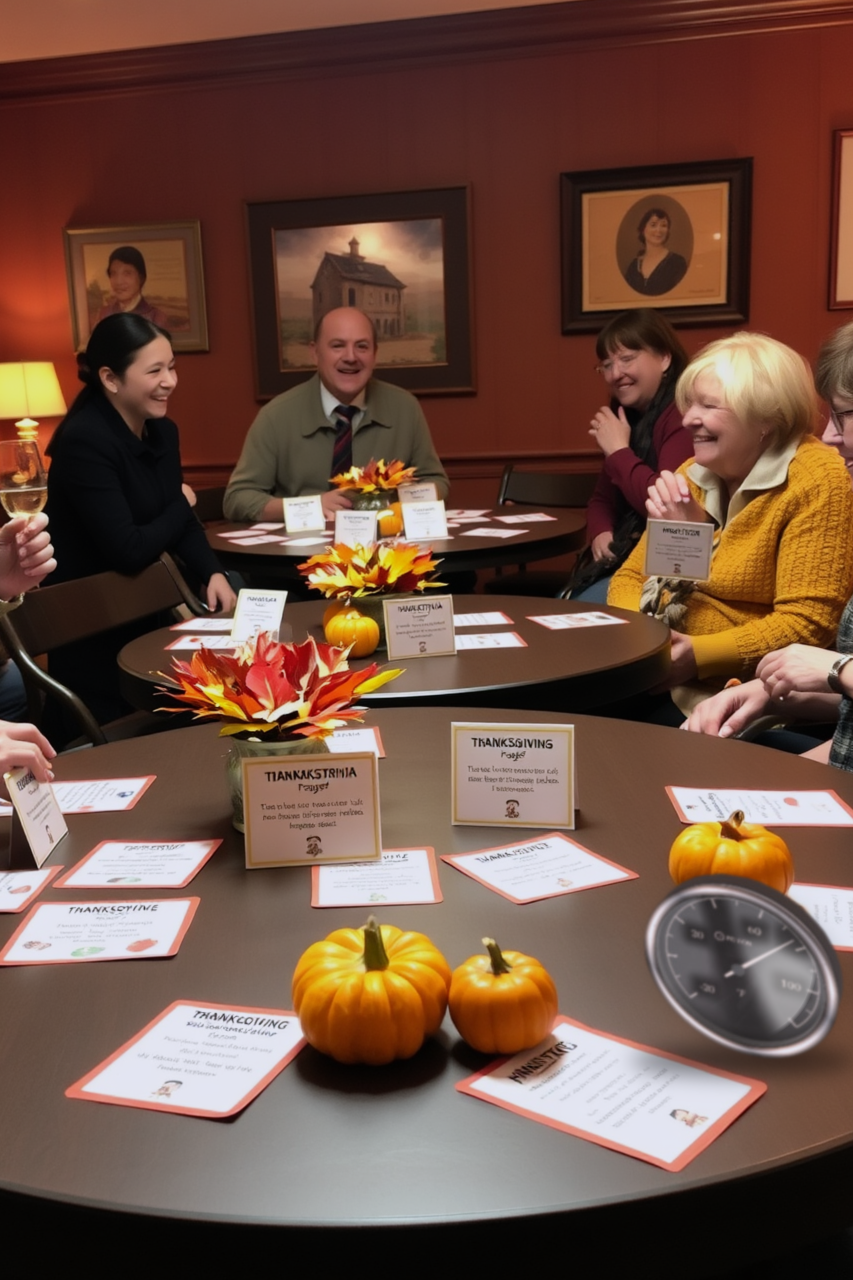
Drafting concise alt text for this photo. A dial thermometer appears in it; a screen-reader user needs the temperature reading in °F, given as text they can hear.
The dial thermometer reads 75 °F
